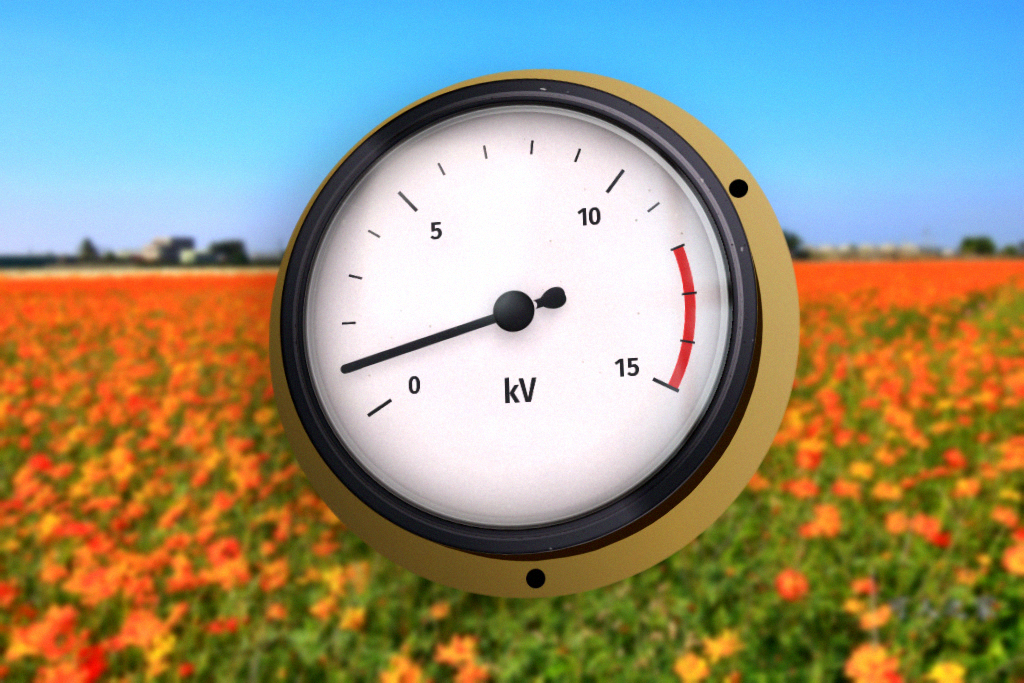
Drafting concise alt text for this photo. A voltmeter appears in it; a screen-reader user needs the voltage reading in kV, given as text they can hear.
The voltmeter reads 1 kV
